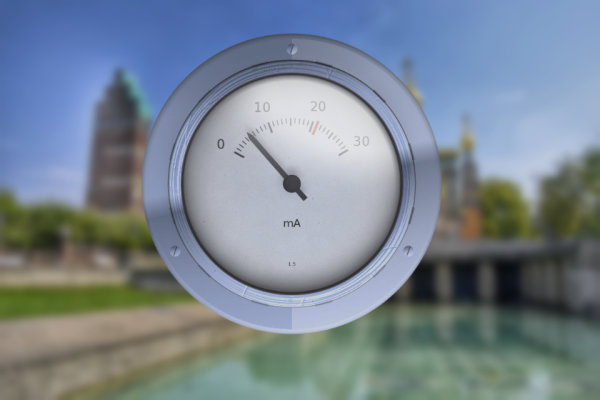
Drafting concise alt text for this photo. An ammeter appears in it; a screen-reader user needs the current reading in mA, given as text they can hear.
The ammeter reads 5 mA
